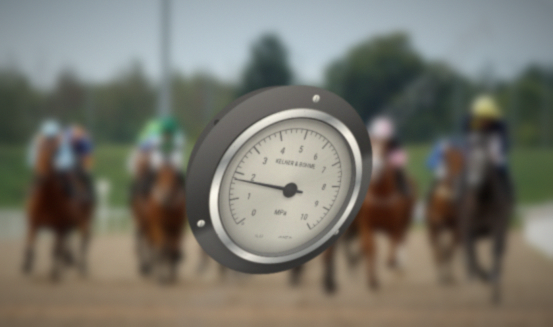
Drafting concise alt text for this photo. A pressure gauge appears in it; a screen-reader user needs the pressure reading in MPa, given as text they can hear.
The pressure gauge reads 1.8 MPa
